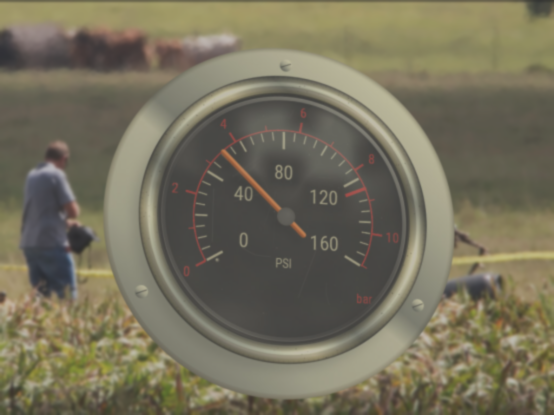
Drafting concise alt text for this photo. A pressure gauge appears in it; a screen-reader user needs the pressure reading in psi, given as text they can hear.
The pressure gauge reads 50 psi
